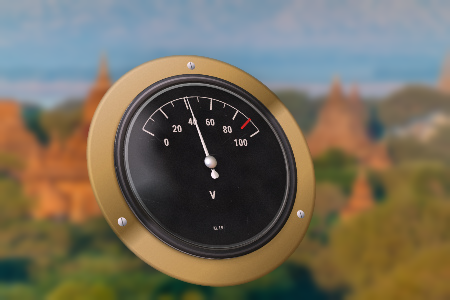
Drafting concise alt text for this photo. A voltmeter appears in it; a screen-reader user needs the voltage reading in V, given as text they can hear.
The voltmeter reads 40 V
